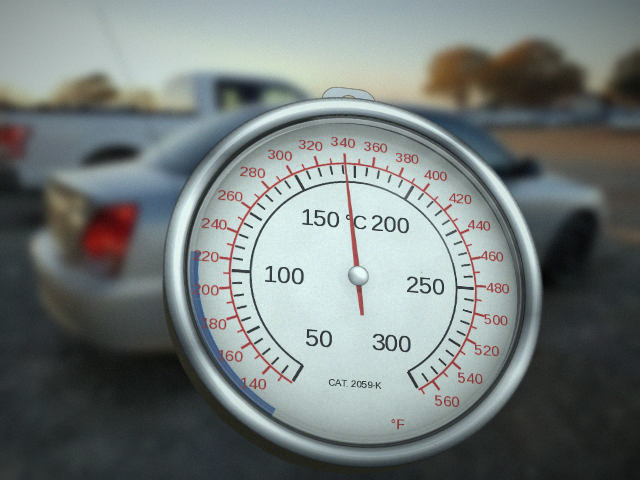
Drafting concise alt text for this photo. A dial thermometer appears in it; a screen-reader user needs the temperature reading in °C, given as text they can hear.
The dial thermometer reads 170 °C
